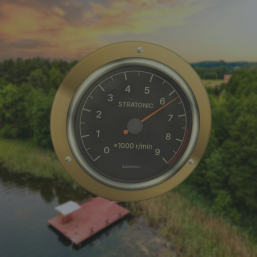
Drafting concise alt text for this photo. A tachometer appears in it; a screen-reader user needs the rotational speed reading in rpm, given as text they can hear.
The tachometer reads 6250 rpm
